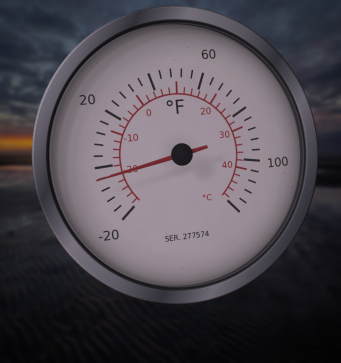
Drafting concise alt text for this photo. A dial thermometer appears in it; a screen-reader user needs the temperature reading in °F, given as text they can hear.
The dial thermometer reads -4 °F
